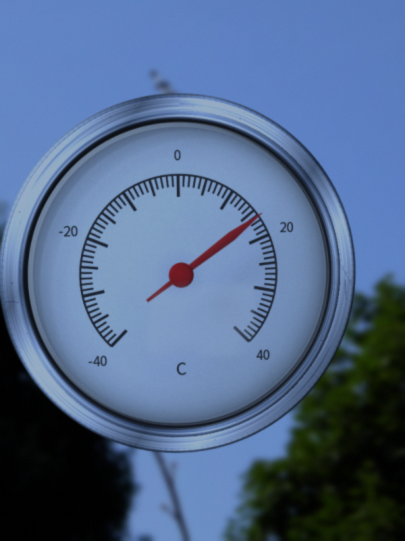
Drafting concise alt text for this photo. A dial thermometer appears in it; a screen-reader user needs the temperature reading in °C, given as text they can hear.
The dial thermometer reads 16 °C
